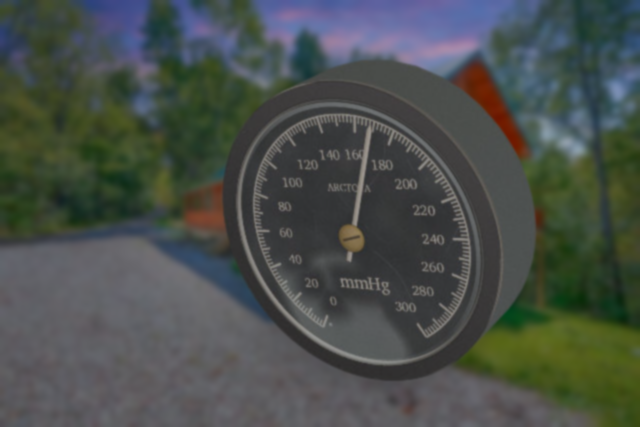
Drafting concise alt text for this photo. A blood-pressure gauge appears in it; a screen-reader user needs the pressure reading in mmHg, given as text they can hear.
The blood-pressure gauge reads 170 mmHg
